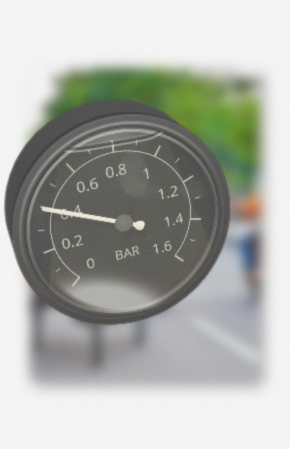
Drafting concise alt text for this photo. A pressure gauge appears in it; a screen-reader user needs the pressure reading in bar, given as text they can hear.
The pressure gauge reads 0.4 bar
